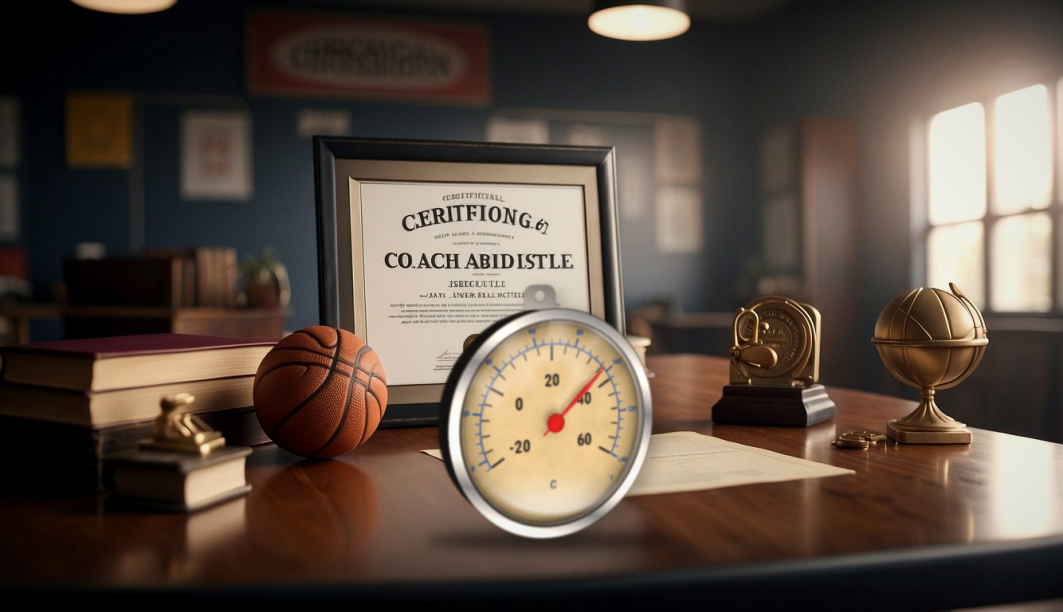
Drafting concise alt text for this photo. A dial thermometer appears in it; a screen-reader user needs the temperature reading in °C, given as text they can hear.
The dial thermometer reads 36 °C
